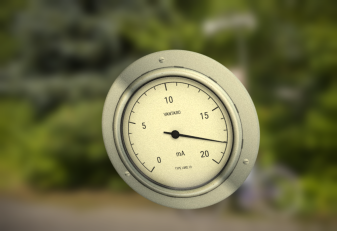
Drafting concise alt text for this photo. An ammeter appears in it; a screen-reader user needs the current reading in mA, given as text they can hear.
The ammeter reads 18 mA
